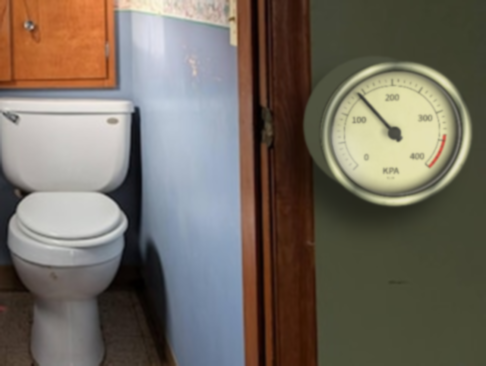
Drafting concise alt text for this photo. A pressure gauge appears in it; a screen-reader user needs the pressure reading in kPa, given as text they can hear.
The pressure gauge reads 140 kPa
